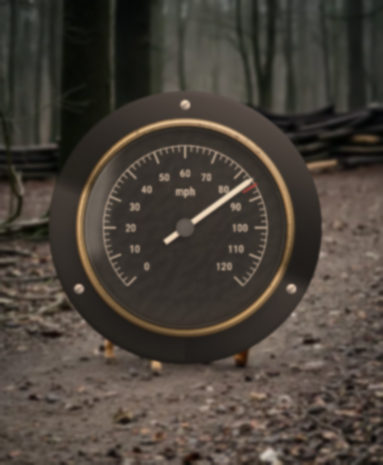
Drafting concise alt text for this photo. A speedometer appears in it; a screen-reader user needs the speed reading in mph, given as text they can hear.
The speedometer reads 84 mph
